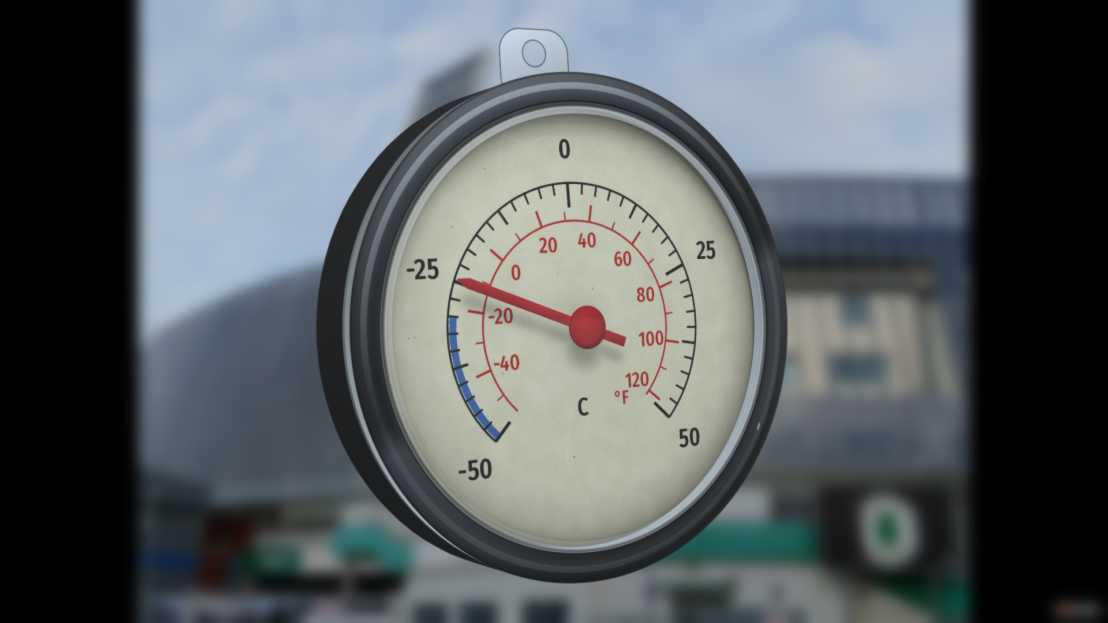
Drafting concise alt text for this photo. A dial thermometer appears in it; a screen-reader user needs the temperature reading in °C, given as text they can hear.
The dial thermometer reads -25 °C
